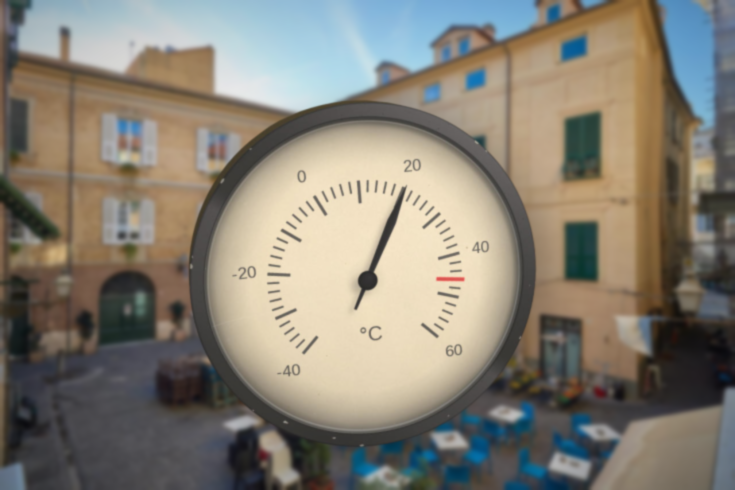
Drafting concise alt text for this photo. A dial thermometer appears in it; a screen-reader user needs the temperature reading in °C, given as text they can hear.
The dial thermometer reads 20 °C
